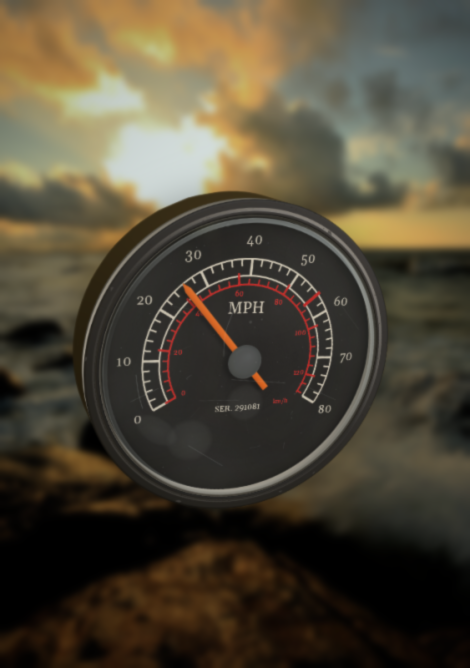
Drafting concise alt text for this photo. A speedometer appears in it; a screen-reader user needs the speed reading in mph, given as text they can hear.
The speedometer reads 26 mph
